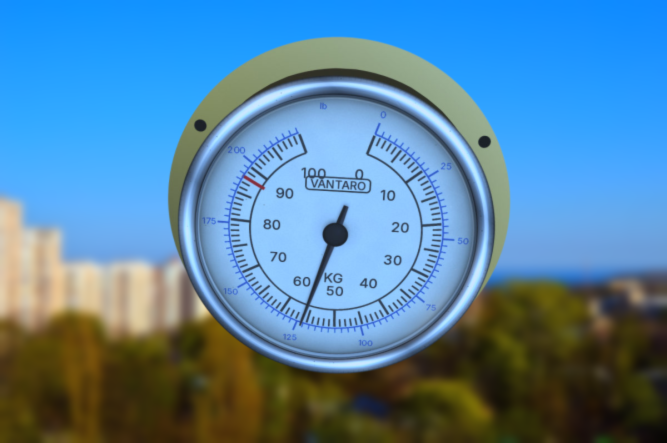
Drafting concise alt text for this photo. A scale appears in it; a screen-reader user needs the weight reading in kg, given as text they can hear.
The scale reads 56 kg
